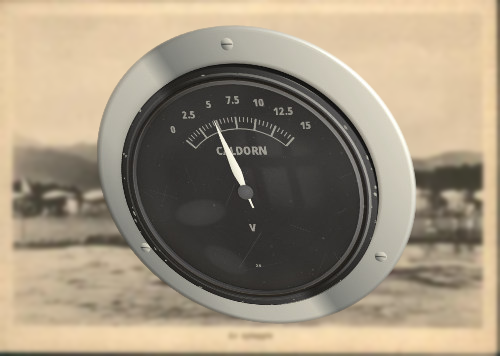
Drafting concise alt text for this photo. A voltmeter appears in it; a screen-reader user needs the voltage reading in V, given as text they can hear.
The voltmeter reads 5 V
